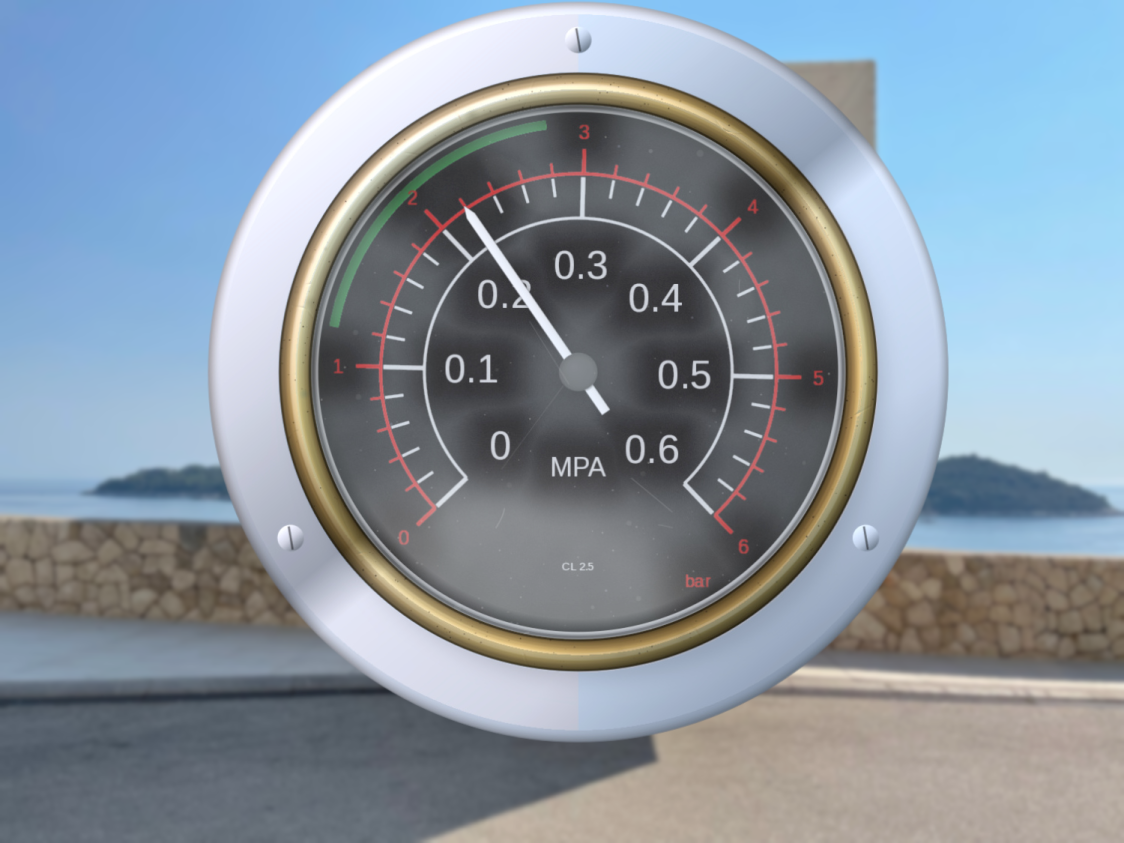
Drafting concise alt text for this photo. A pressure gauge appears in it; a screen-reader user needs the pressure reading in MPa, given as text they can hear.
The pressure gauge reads 0.22 MPa
